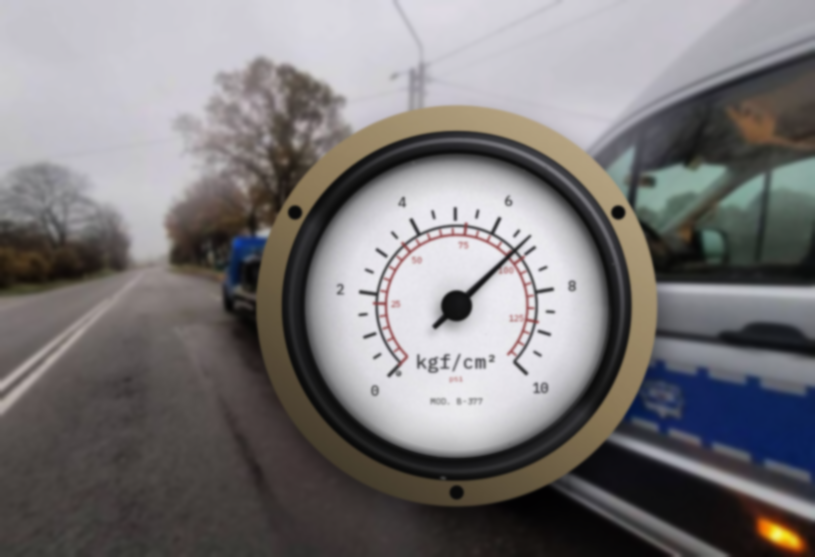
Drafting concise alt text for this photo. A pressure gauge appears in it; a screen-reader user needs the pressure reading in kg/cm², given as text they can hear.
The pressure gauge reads 6.75 kg/cm²
